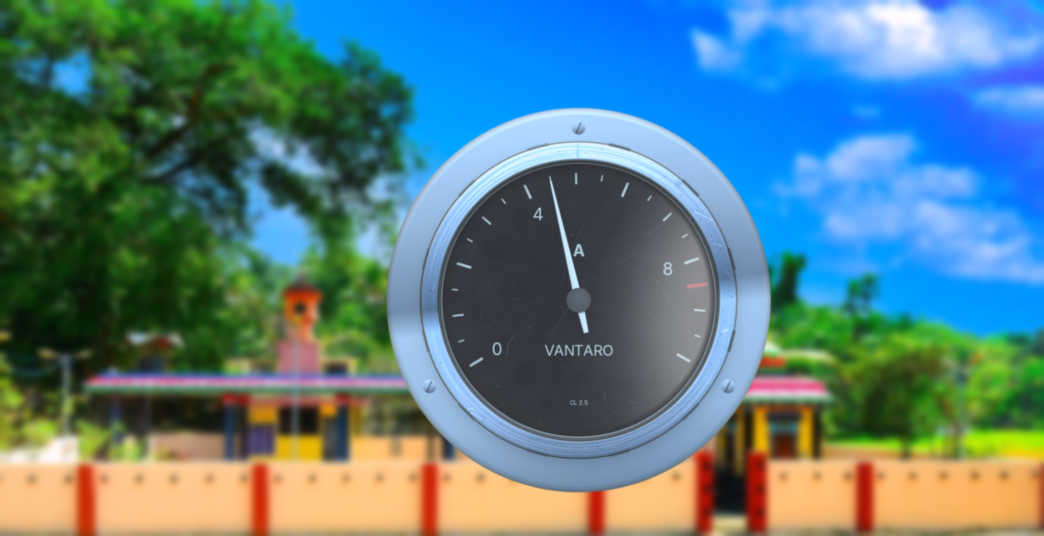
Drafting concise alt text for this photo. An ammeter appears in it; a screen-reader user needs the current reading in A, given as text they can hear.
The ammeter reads 4.5 A
